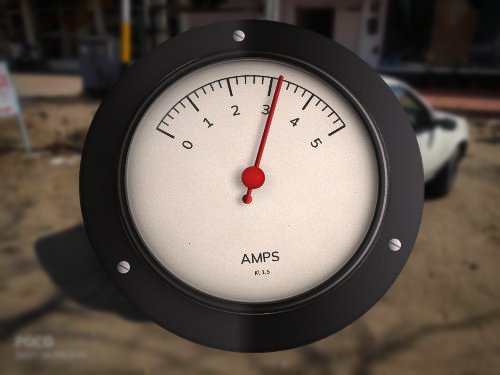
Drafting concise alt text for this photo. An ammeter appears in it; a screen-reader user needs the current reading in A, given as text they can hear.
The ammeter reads 3.2 A
